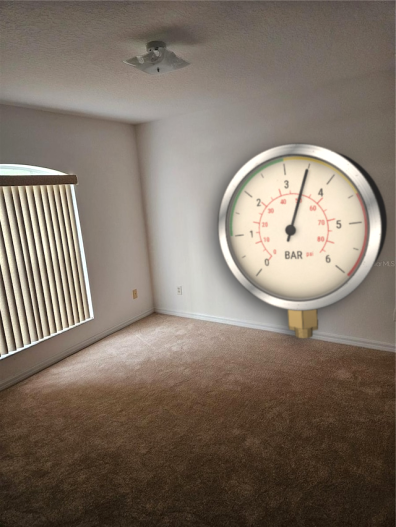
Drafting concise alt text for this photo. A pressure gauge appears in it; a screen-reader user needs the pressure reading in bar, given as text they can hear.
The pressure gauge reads 3.5 bar
